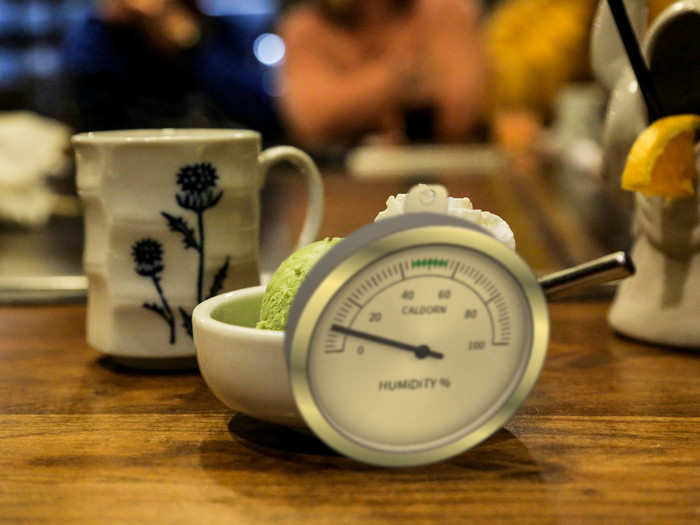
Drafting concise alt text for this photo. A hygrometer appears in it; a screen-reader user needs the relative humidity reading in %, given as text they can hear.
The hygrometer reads 10 %
